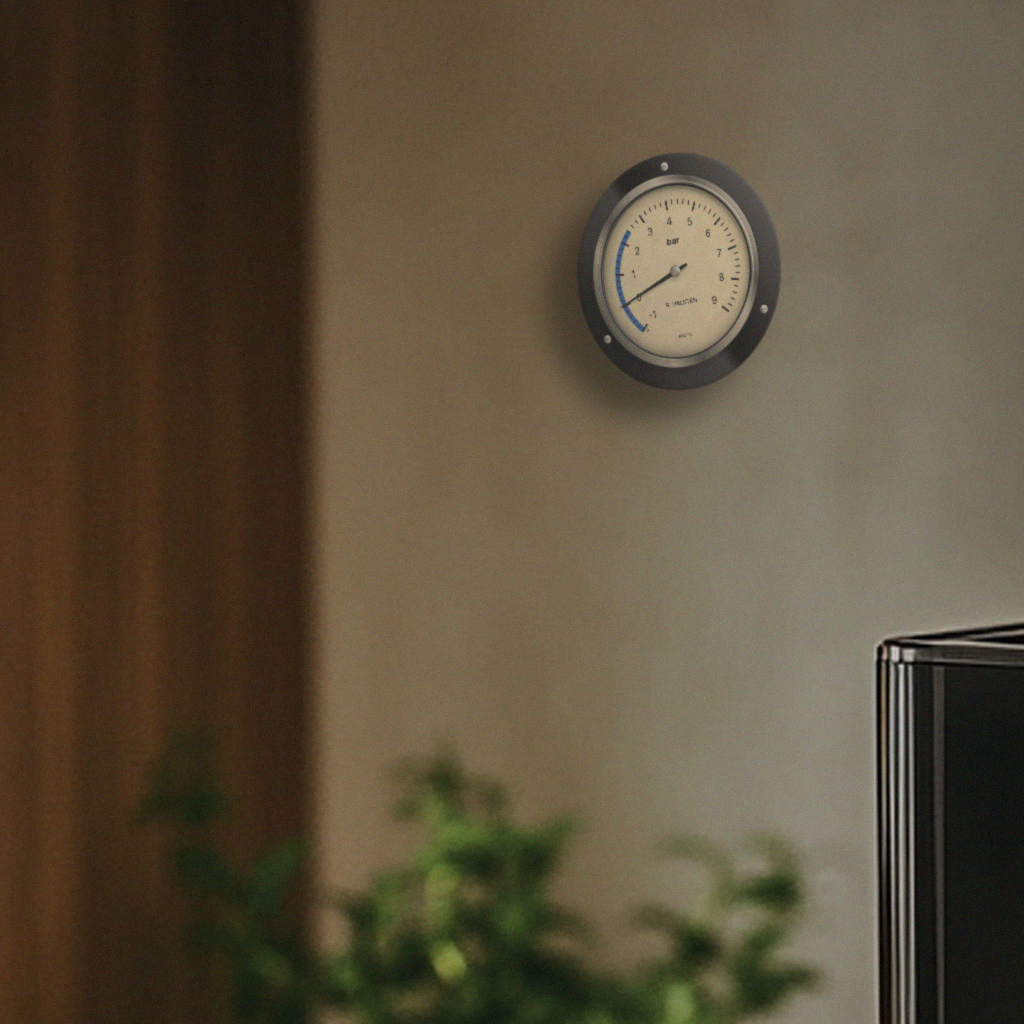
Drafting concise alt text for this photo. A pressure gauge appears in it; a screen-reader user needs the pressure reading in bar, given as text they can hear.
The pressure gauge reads 0 bar
